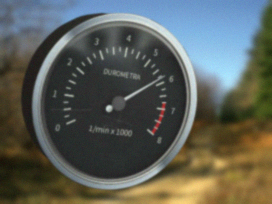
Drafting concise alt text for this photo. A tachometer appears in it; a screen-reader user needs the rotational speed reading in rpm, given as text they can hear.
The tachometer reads 5750 rpm
